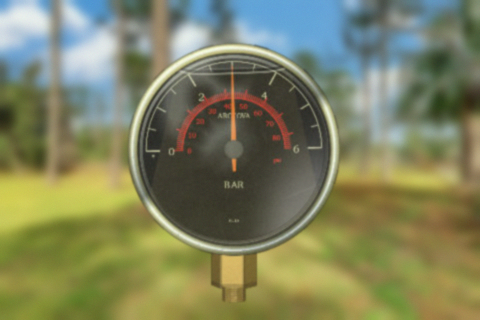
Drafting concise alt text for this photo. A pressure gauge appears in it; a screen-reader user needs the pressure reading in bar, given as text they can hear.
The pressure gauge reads 3 bar
